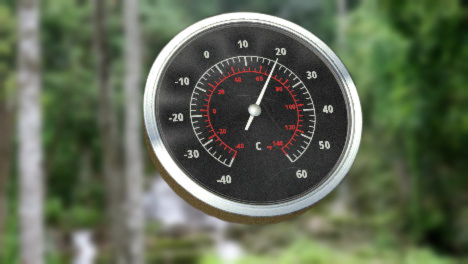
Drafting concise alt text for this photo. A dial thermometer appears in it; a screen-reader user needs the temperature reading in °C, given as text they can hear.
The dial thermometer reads 20 °C
